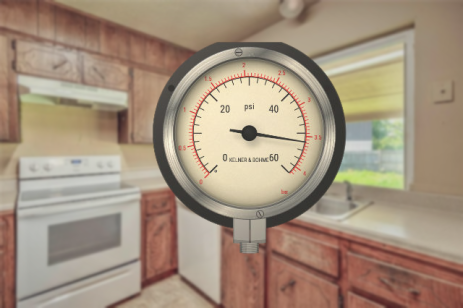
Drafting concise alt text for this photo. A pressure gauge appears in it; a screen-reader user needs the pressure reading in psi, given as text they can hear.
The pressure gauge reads 52 psi
